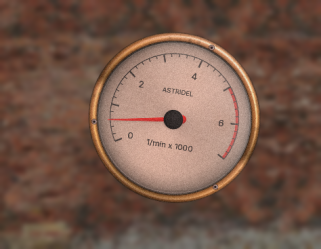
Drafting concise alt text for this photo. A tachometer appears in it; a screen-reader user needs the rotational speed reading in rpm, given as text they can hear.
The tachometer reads 600 rpm
